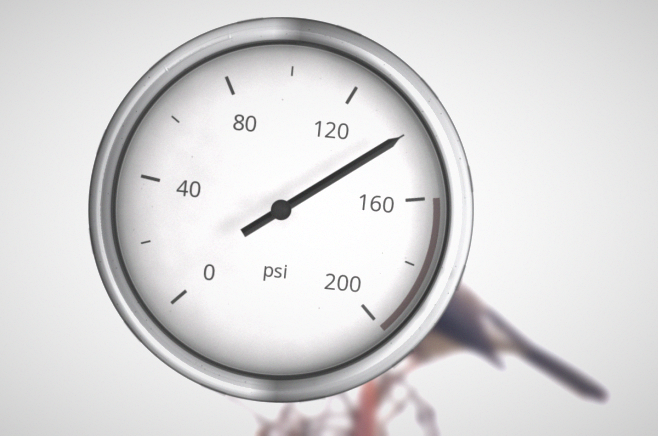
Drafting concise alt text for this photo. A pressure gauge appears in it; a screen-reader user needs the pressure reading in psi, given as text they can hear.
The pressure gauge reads 140 psi
